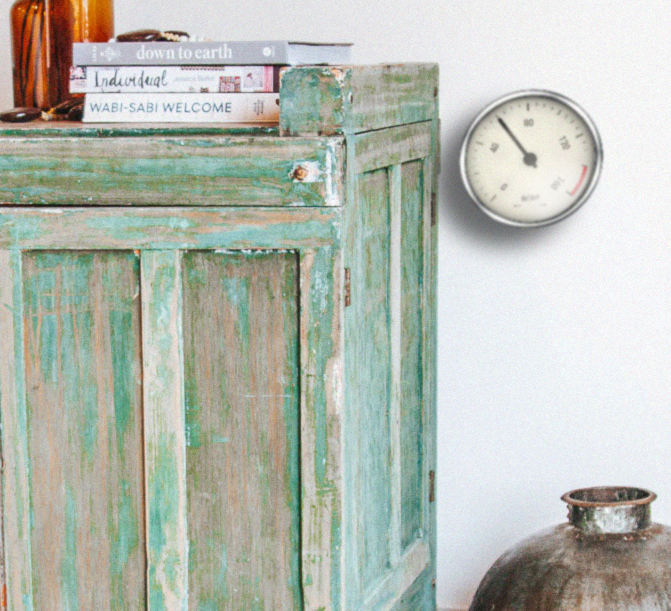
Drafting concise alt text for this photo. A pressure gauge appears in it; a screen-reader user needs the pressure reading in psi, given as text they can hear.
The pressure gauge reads 60 psi
